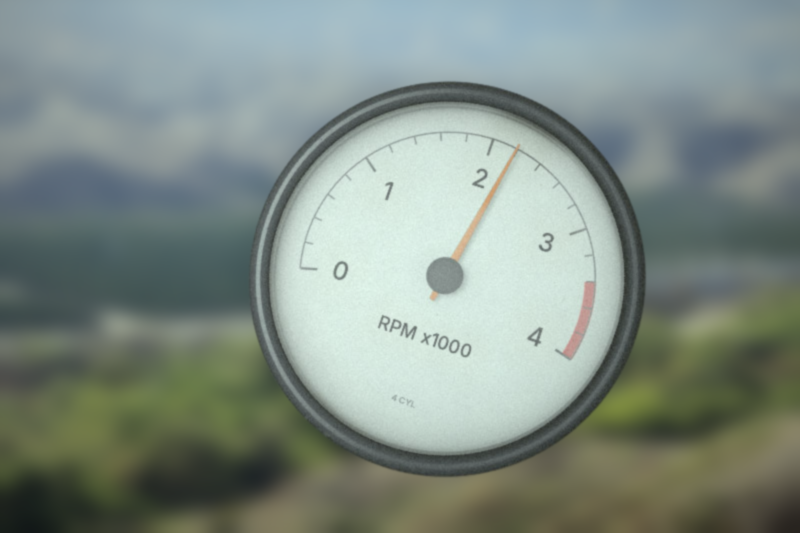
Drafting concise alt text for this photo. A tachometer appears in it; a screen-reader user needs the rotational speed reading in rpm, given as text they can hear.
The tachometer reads 2200 rpm
